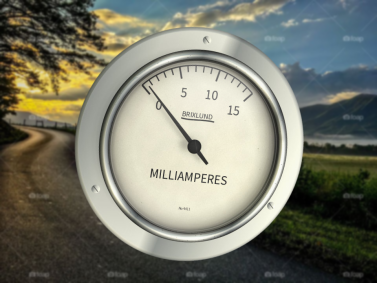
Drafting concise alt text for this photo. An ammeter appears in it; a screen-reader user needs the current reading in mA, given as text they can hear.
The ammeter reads 0.5 mA
